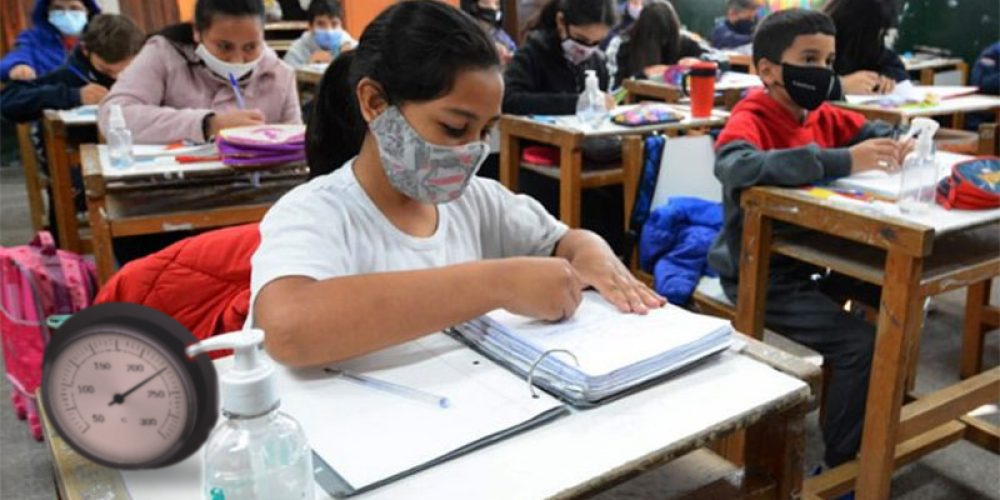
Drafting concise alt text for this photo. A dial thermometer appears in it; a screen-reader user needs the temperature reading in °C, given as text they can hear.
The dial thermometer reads 225 °C
